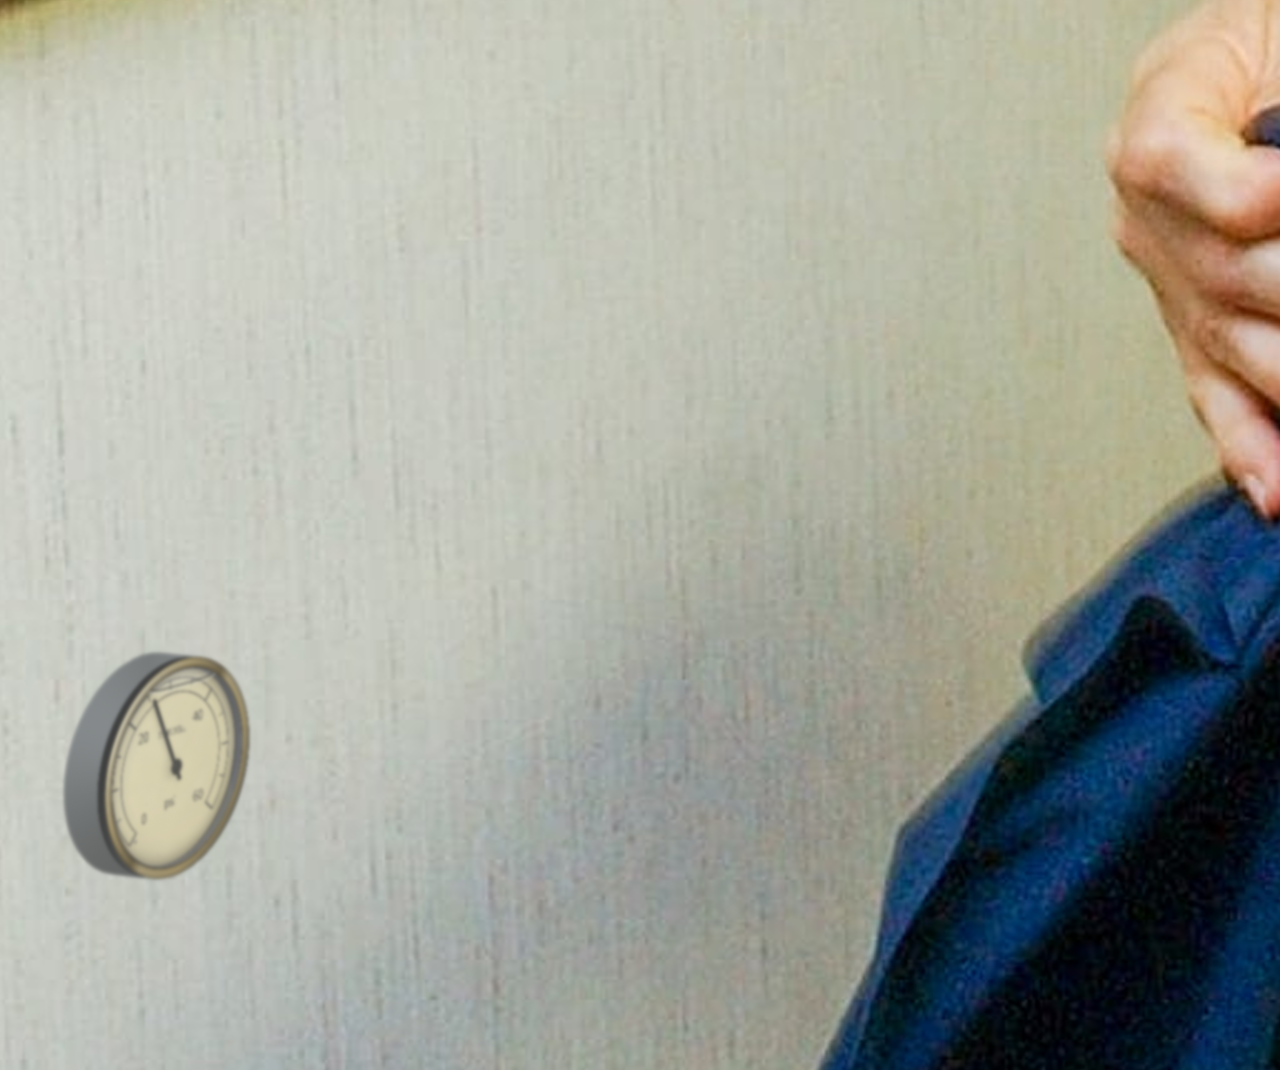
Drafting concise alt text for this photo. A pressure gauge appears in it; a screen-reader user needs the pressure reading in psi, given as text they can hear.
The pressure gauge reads 25 psi
